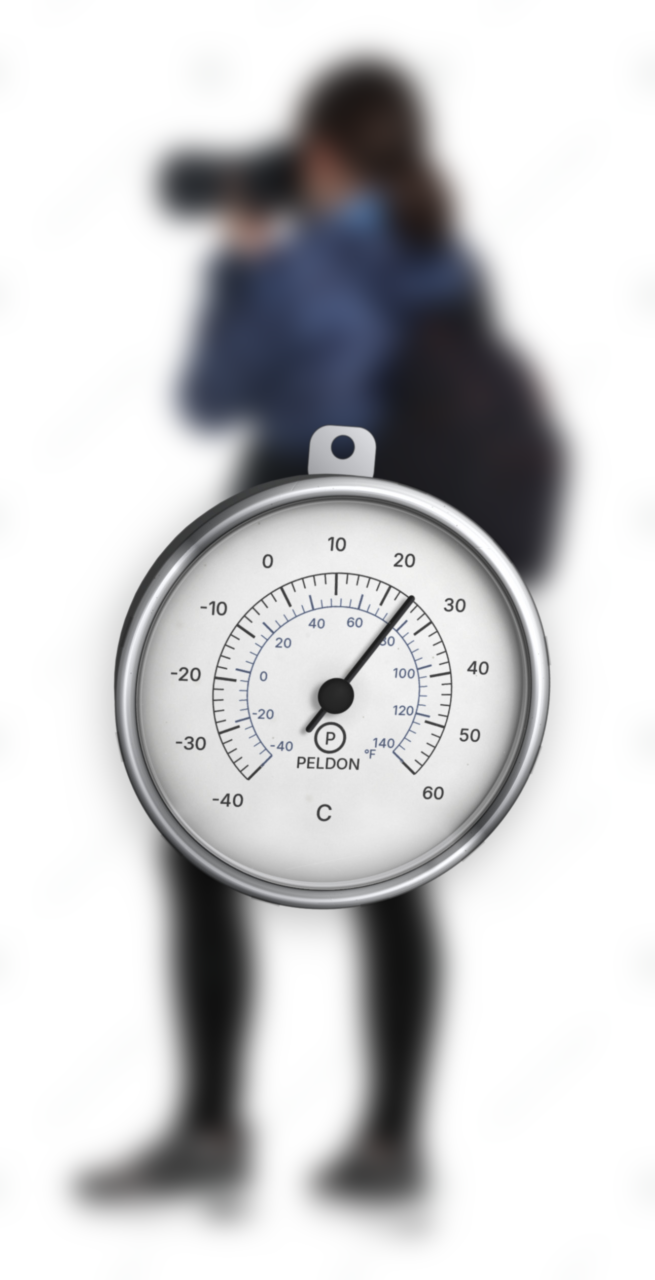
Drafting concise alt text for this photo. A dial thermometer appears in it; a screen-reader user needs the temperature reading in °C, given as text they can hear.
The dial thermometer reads 24 °C
